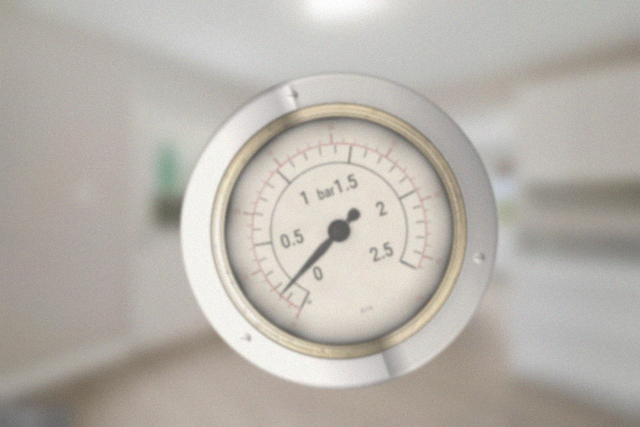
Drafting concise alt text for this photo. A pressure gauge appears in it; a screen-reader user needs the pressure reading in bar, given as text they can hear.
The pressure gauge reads 0.15 bar
